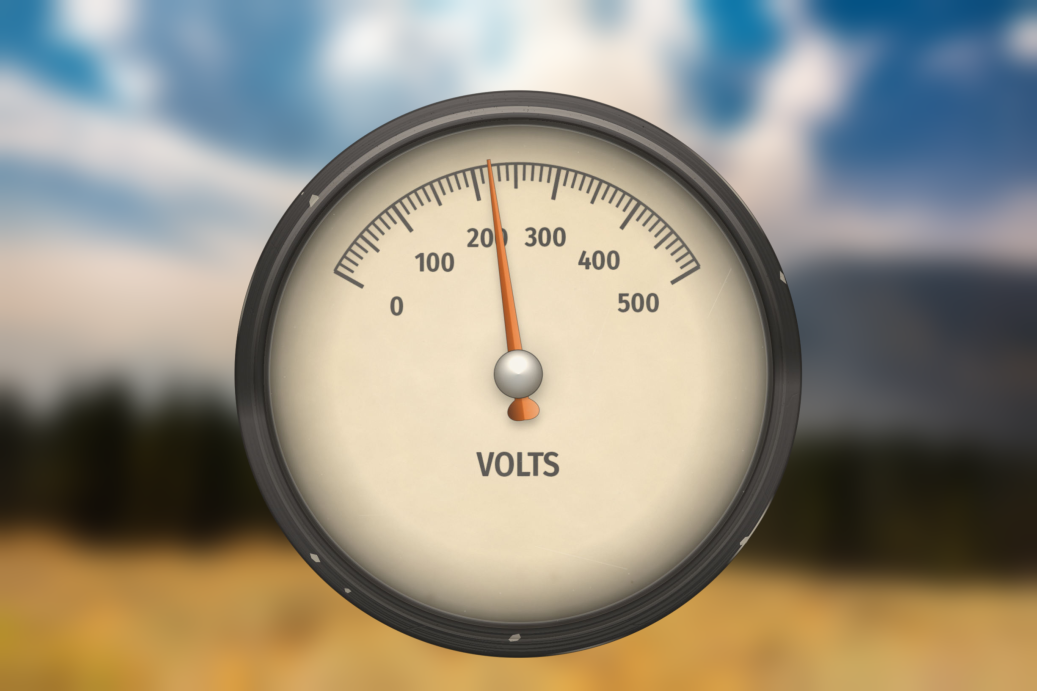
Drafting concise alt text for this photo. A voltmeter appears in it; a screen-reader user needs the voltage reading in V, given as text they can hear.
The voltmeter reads 220 V
